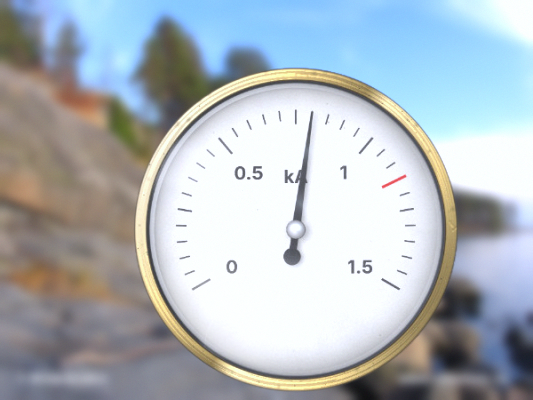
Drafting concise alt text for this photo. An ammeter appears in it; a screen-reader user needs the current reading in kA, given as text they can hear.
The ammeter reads 0.8 kA
